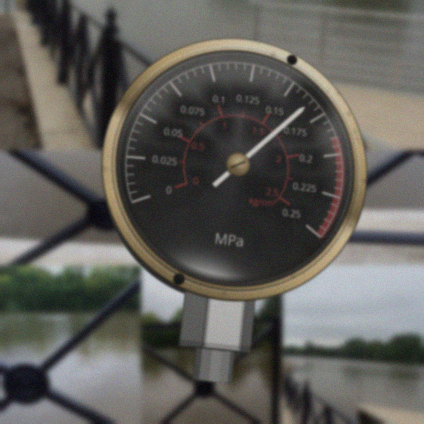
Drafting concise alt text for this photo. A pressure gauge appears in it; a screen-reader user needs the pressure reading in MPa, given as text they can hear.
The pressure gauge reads 0.165 MPa
